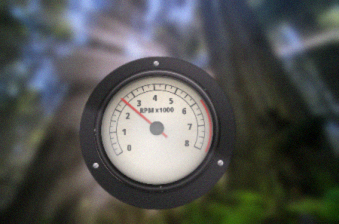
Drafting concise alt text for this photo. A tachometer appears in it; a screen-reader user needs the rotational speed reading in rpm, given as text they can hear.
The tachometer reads 2500 rpm
